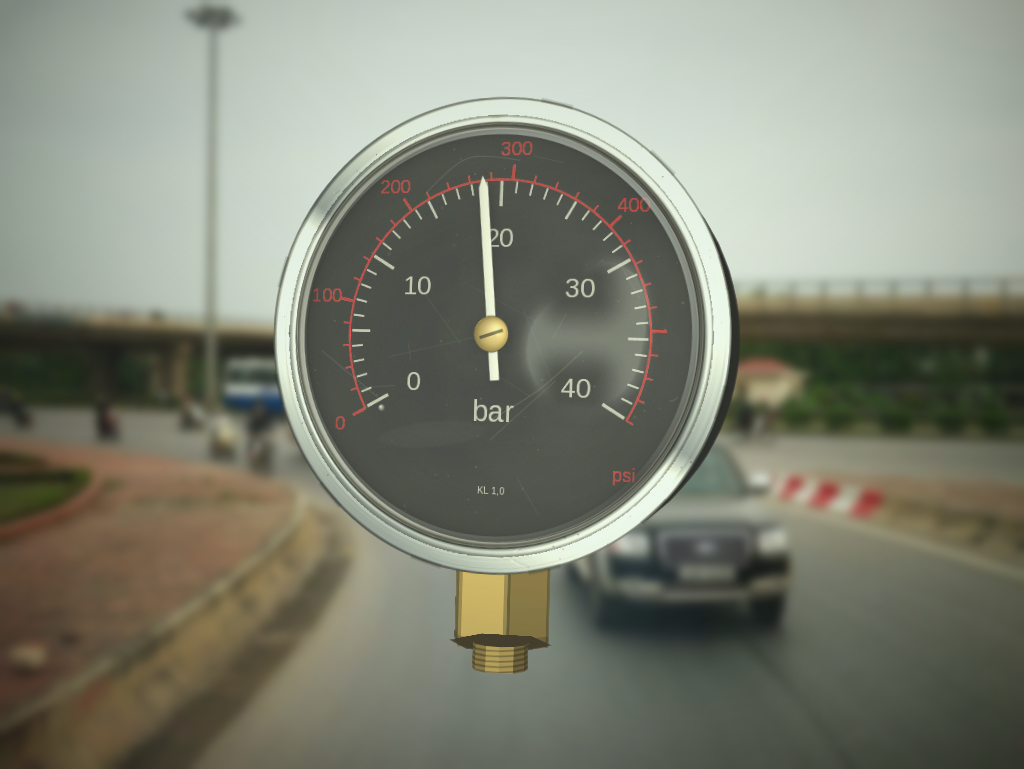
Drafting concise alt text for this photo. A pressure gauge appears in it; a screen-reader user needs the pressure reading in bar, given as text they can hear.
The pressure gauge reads 19 bar
